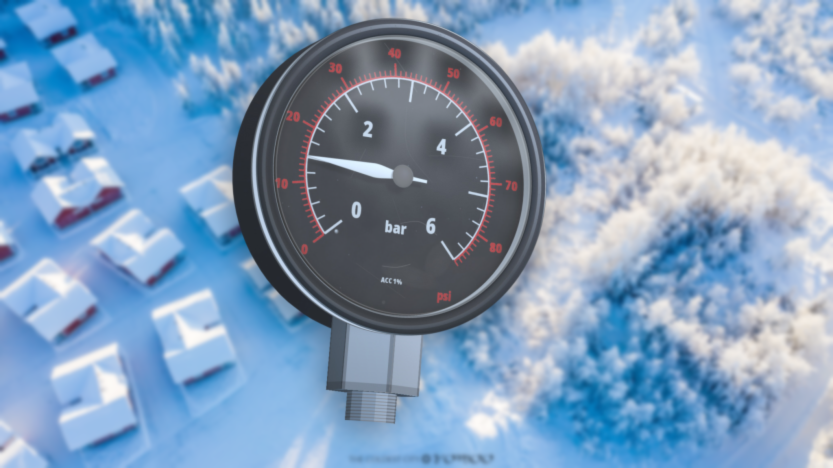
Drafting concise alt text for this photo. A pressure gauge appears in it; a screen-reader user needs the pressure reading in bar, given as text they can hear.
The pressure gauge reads 1 bar
